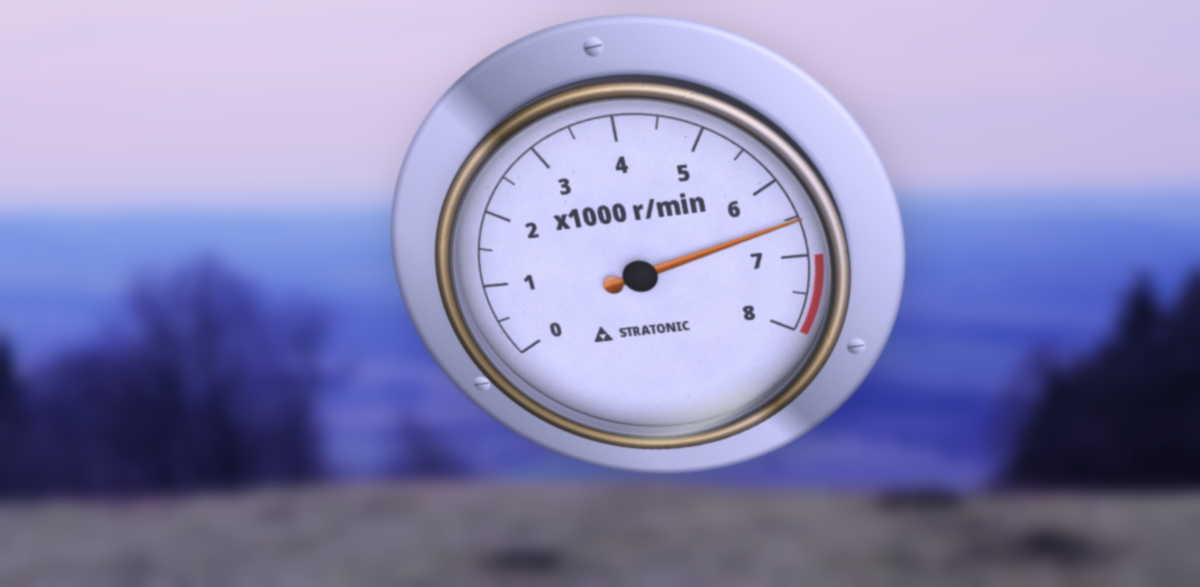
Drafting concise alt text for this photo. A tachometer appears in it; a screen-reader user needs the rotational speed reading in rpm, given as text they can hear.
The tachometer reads 6500 rpm
